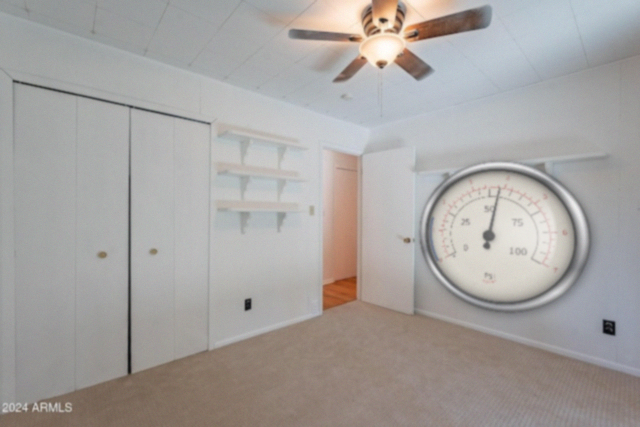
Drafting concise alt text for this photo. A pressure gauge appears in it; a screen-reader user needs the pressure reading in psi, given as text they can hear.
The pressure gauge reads 55 psi
